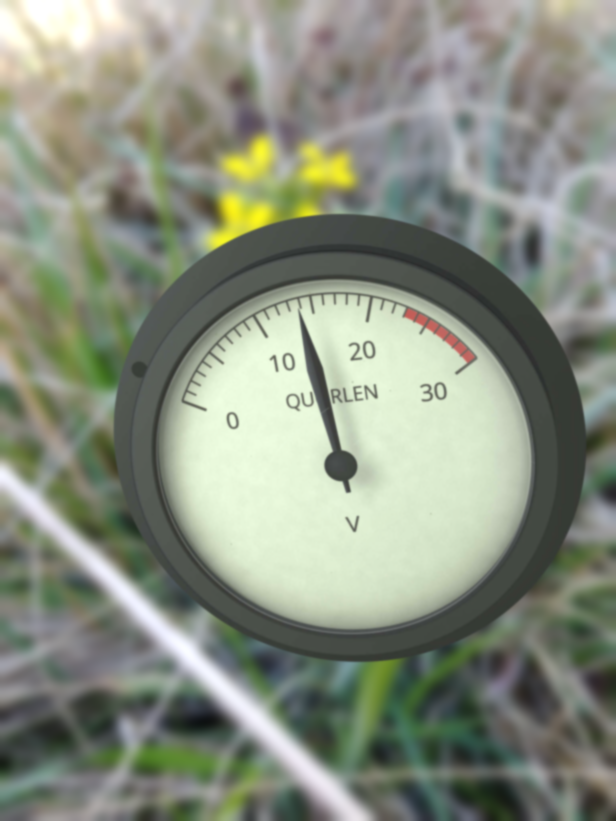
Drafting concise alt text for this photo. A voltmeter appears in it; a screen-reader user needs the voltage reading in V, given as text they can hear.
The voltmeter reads 14 V
